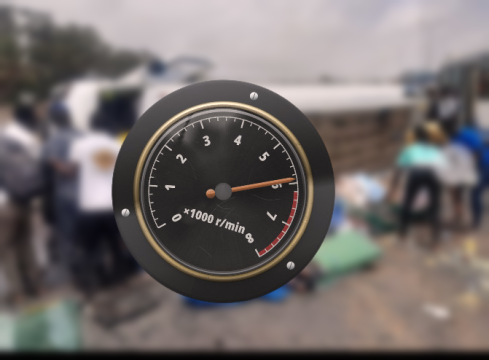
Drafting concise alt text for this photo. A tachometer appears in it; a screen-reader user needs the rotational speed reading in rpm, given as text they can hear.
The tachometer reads 5900 rpm
